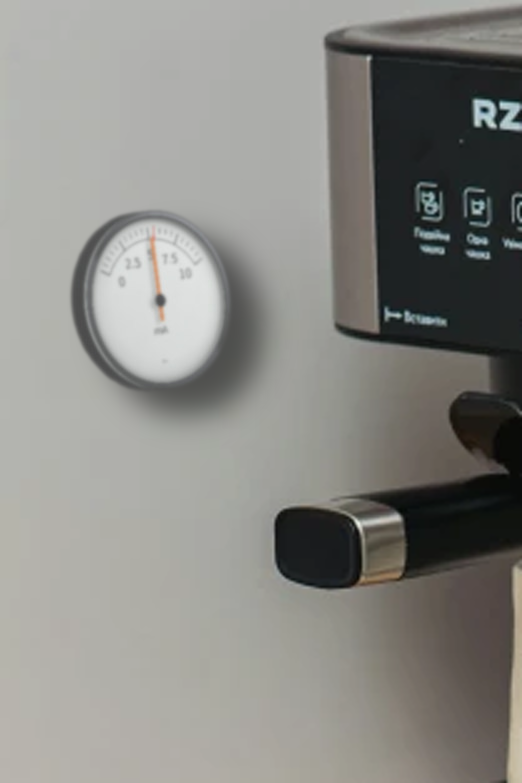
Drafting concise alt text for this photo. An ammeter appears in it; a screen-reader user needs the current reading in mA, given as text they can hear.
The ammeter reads 5 mA
